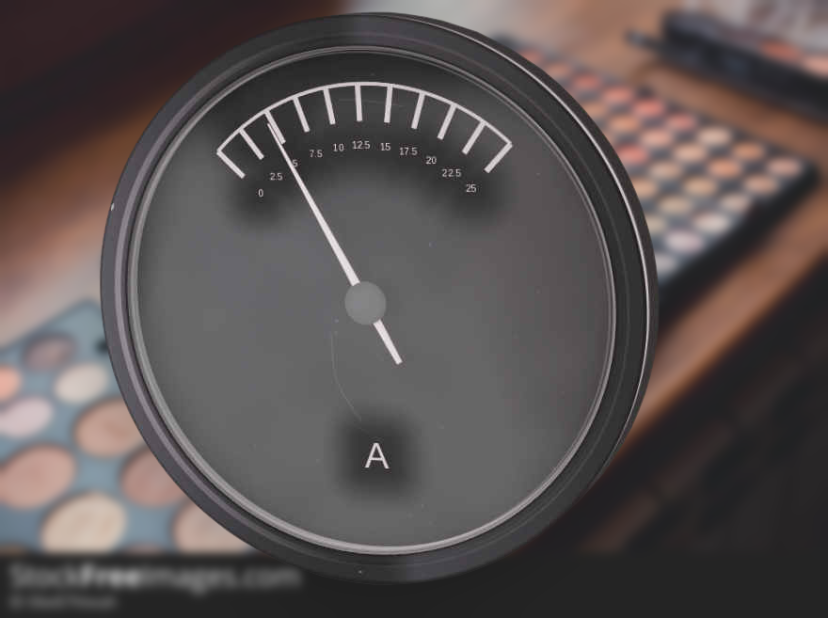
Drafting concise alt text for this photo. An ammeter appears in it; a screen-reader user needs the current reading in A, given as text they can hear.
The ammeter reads 5 A
